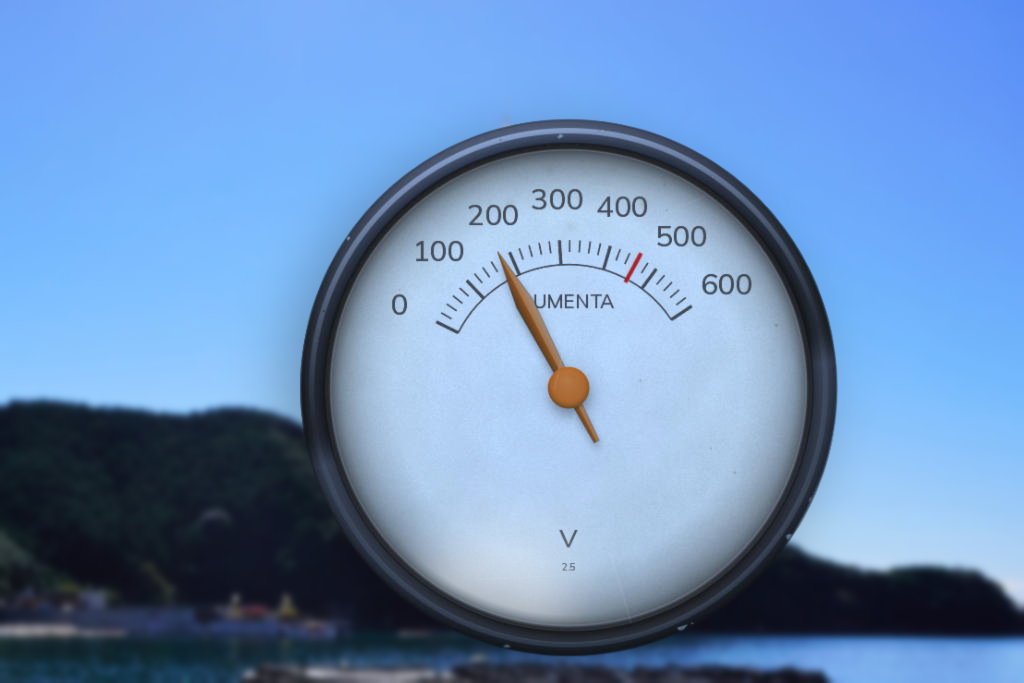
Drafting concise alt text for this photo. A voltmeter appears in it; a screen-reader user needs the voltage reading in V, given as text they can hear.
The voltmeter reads 180 V
